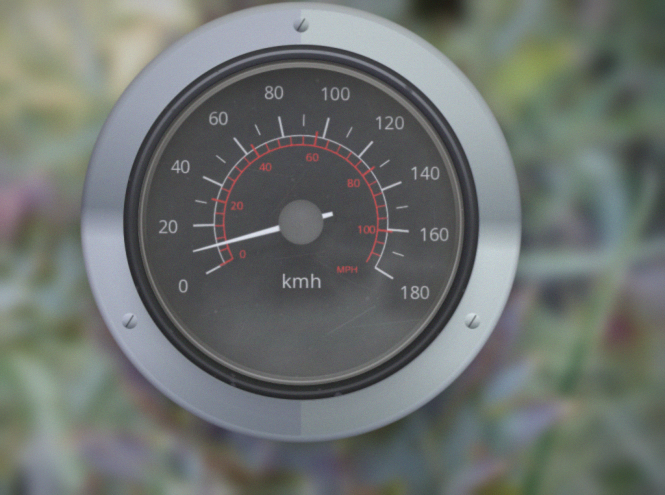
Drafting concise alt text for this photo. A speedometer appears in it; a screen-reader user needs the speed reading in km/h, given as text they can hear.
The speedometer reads 10 km/h
